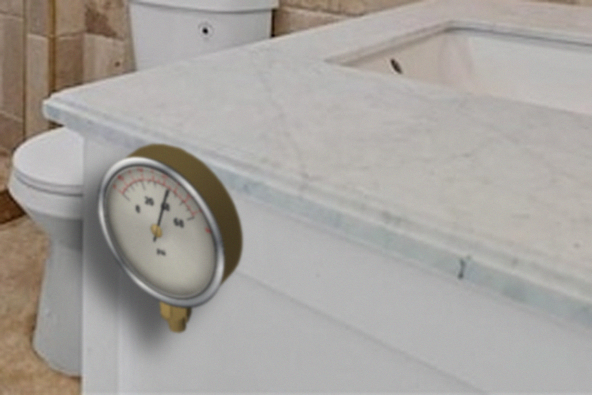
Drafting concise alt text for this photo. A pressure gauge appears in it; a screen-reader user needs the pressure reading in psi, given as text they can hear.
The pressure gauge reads 40 psi
